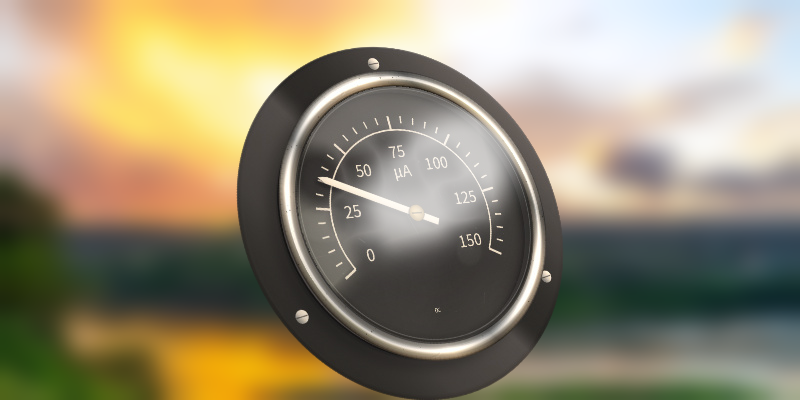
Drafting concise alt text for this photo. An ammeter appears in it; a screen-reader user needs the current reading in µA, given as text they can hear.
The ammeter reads 35 µA
